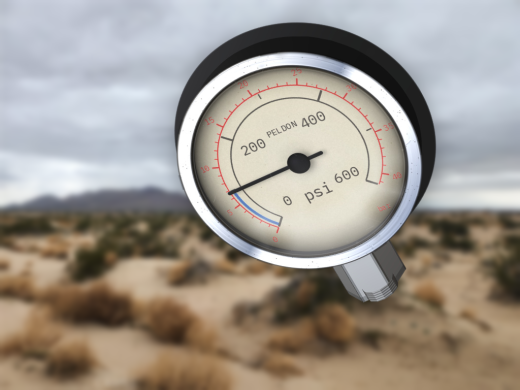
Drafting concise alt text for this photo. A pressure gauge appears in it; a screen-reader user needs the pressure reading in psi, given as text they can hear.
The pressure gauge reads 100 psi
